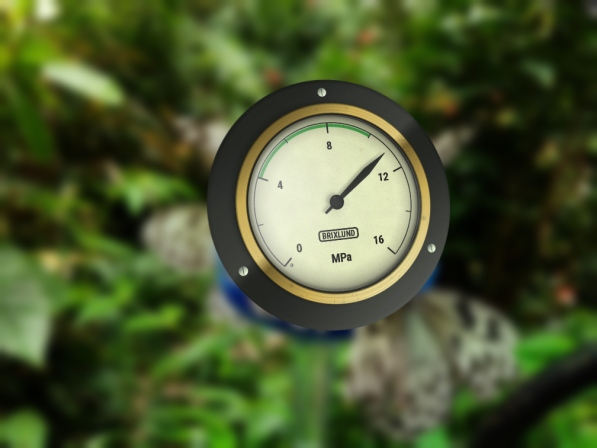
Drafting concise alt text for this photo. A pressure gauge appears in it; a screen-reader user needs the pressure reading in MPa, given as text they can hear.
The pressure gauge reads 11 MPa
